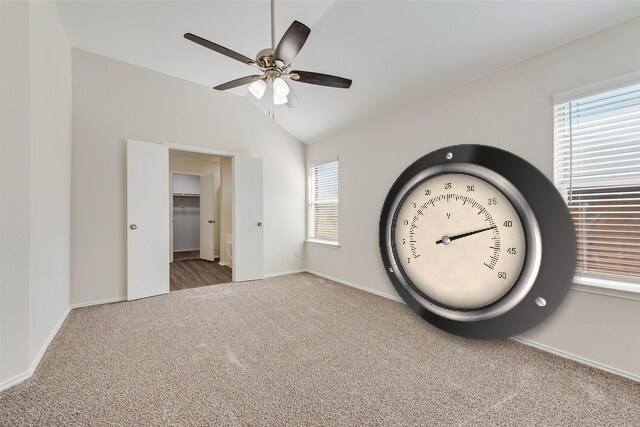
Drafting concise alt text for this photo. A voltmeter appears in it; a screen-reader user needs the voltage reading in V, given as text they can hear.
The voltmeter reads 40 V
